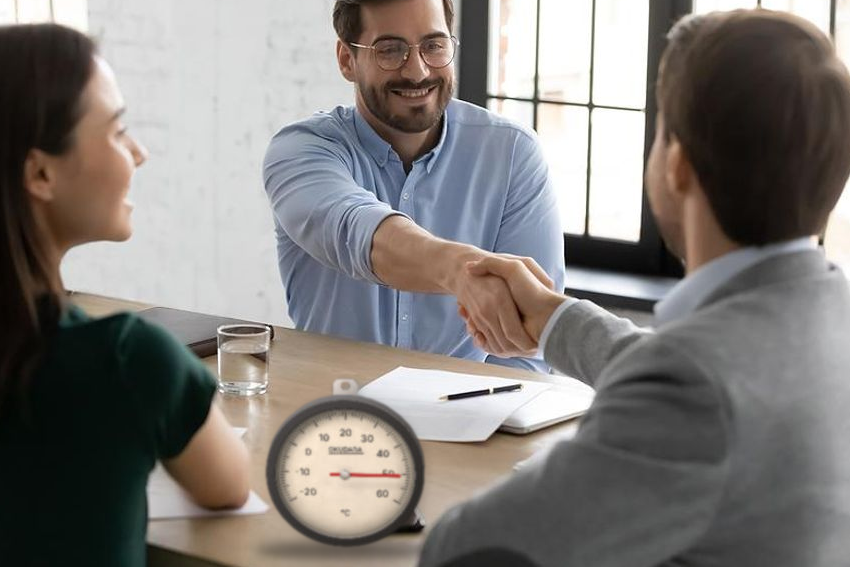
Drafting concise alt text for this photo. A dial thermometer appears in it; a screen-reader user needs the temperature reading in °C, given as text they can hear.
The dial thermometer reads 50 °C
